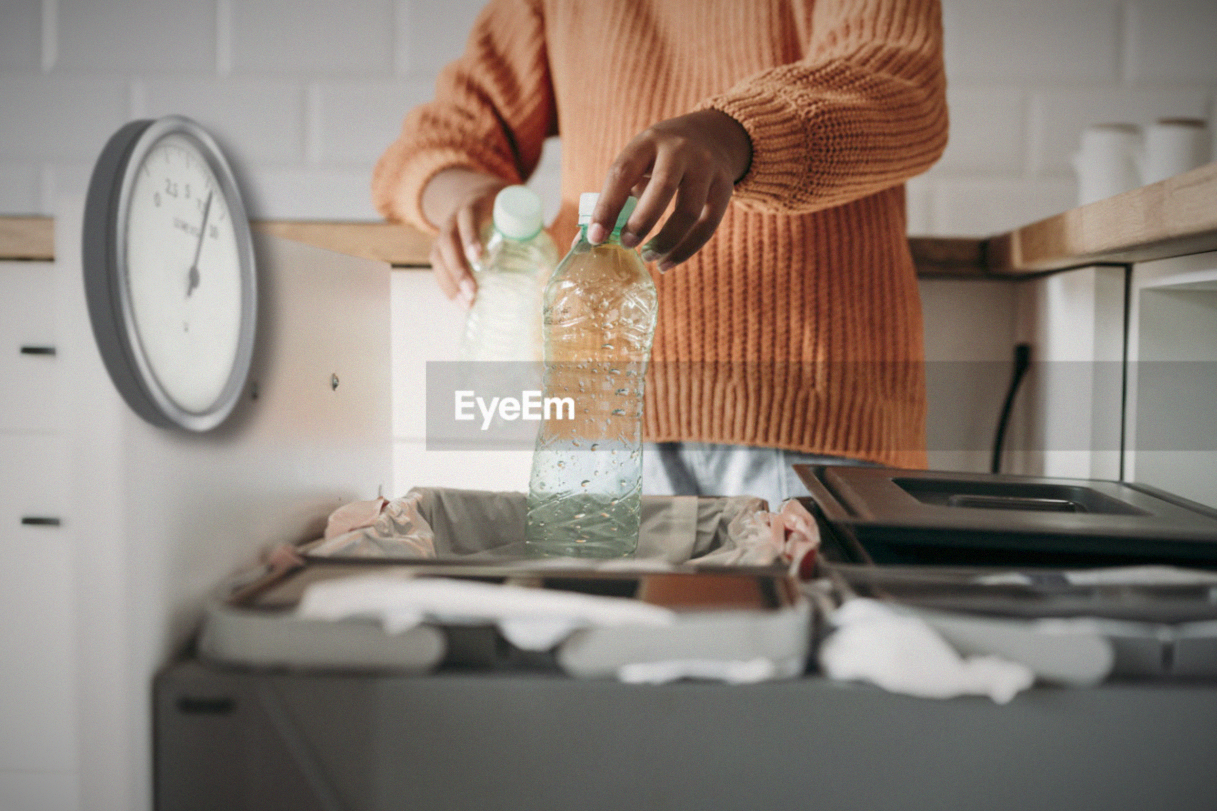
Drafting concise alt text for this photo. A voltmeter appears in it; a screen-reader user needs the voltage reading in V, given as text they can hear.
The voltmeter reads 7.5 V
